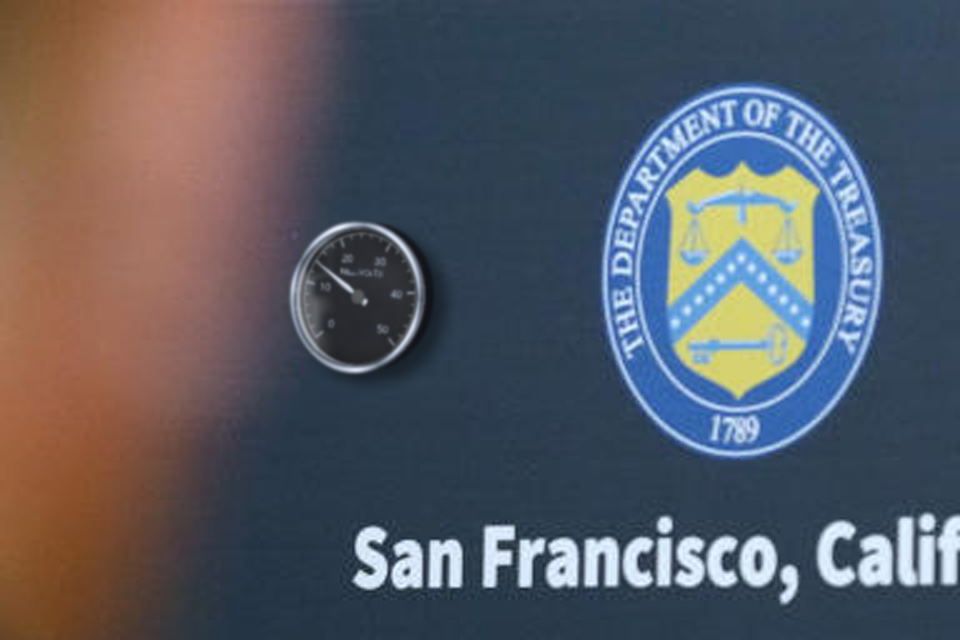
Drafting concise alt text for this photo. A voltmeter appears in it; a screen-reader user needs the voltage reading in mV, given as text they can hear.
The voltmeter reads 14 mV
